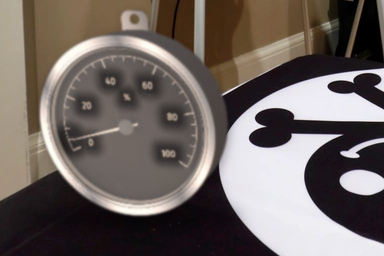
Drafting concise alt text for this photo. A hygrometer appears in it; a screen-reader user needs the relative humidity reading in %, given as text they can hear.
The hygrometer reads 4 %
